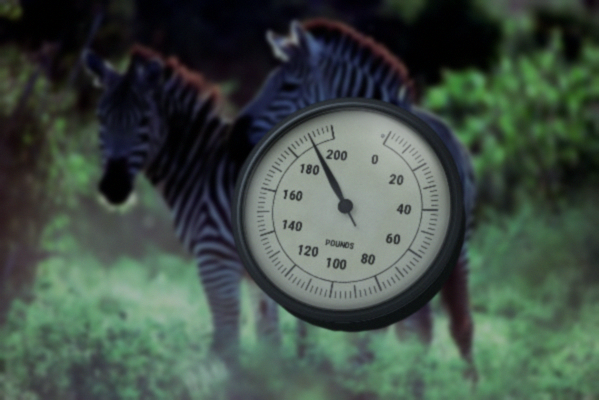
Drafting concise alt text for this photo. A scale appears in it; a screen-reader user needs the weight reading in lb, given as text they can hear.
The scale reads 190 lb
